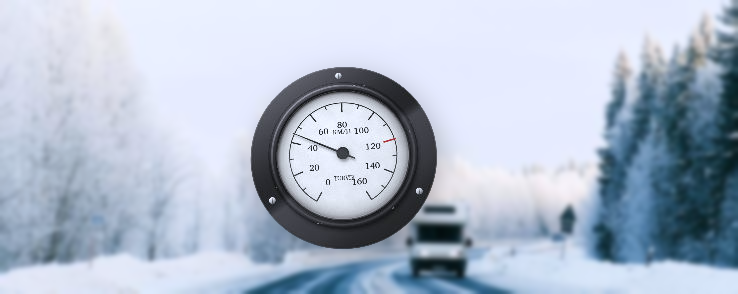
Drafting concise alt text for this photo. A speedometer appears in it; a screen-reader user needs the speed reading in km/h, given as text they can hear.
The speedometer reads 45 km/h
